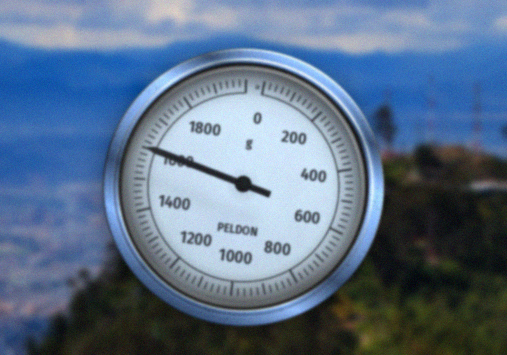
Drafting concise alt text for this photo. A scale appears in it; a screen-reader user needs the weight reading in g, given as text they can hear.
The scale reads 1600 g
